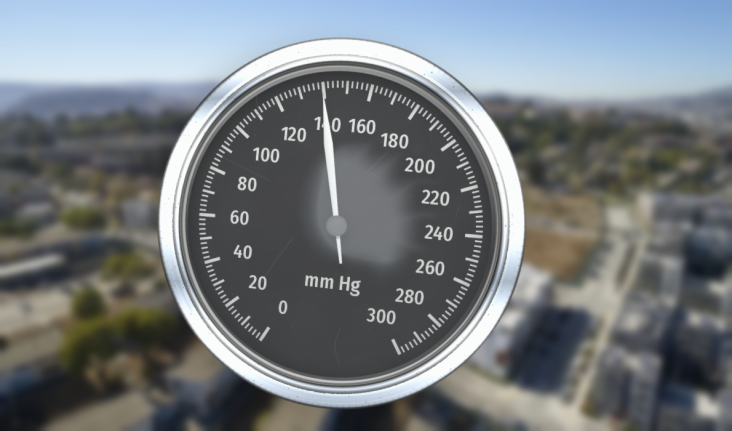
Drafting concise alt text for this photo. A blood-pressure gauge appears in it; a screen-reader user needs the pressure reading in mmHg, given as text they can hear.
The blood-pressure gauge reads 140 mmHg
